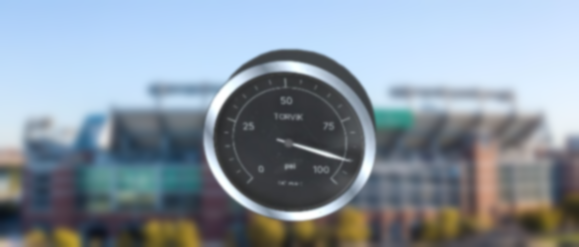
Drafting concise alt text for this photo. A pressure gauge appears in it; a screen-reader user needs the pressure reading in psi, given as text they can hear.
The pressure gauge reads 90 psi
